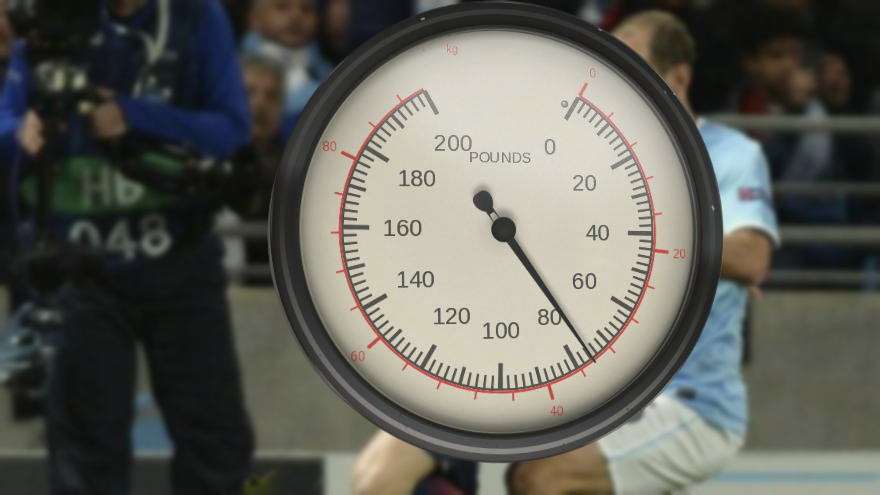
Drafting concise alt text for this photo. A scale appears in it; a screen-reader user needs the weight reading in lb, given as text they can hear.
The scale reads 76 lb
